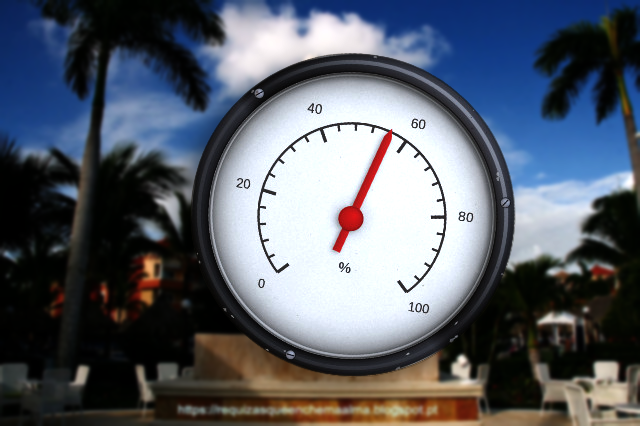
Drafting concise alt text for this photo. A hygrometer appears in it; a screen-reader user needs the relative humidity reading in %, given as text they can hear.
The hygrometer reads 56 %
